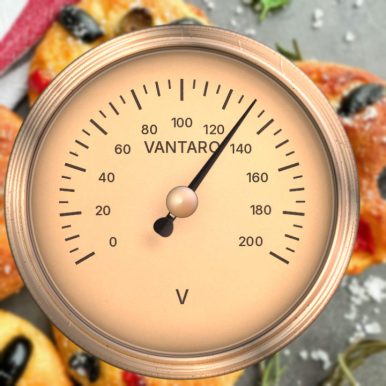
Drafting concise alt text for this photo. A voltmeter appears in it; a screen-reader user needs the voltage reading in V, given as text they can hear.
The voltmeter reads 130 V
